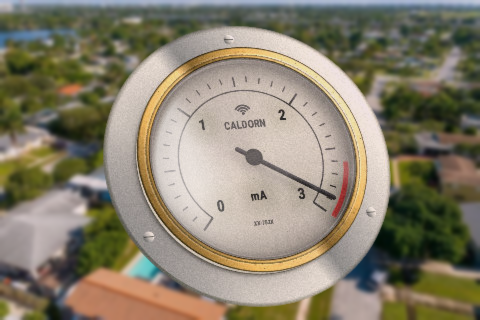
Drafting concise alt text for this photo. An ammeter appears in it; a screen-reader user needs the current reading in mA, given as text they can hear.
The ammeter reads 2.9 mA
